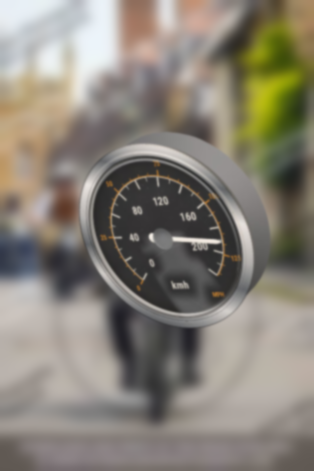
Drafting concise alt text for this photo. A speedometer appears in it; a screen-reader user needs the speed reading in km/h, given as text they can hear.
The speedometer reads 190 km/h
